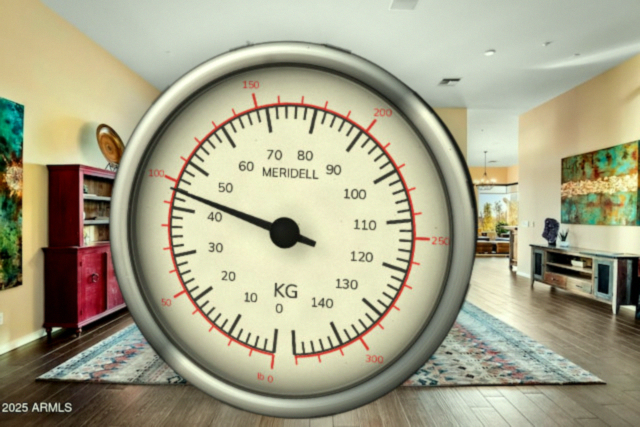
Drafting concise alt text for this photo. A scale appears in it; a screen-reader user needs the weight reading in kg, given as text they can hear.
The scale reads 44 kg
